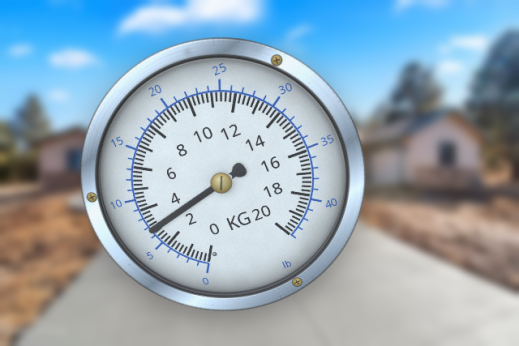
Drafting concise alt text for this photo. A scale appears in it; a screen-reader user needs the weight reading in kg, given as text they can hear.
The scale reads 3 kg
